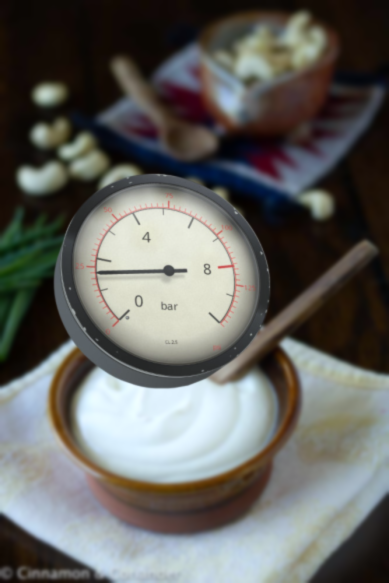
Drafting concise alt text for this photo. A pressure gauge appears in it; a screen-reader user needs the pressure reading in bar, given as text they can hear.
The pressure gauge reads 1.5 bar
